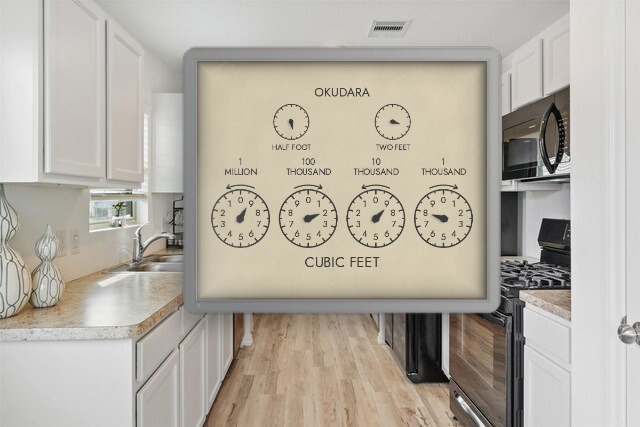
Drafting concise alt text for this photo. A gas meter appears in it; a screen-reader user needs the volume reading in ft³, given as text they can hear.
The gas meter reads 918800 ft³
